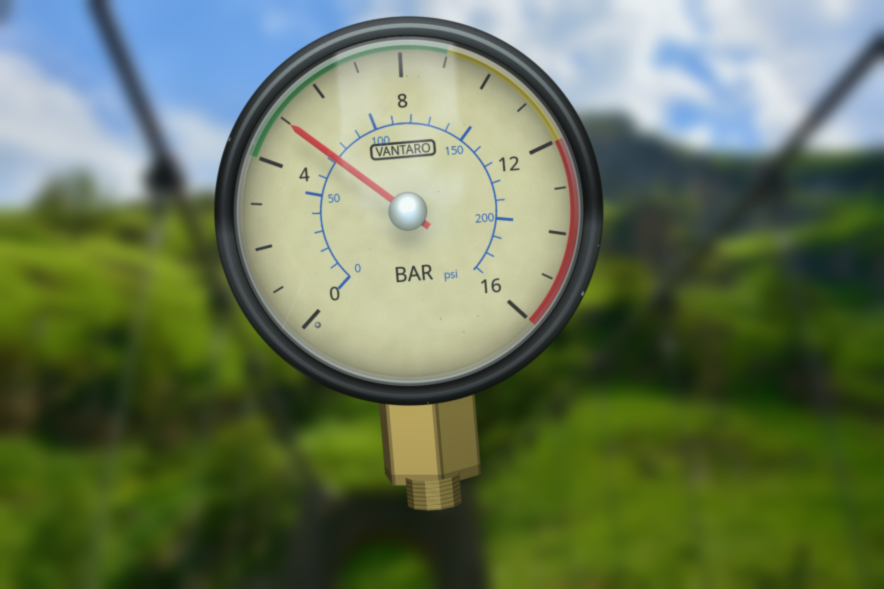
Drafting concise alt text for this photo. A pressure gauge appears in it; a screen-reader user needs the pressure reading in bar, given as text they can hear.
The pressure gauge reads 5 bar
